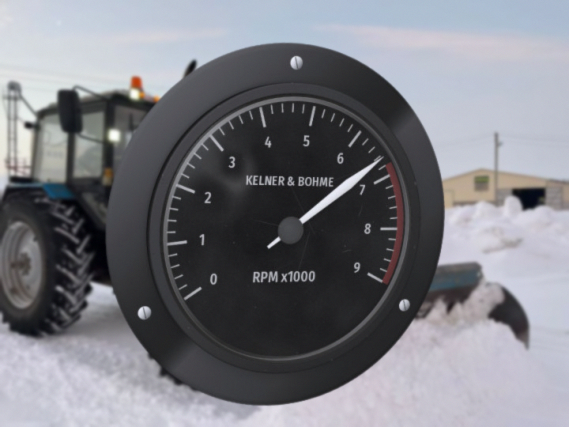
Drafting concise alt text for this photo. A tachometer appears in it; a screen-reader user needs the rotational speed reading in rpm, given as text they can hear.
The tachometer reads 6600 rpm
